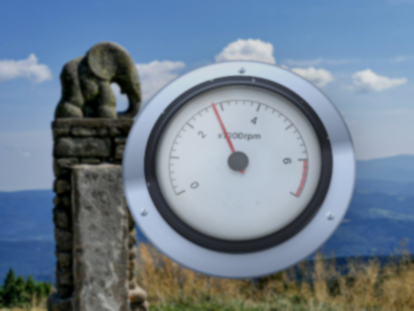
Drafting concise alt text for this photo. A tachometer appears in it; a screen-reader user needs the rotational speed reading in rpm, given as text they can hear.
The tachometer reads 2800 rpm
